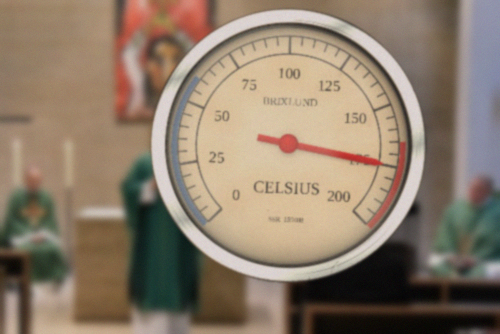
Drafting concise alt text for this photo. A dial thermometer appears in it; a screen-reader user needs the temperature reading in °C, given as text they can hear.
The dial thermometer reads 175 °C
